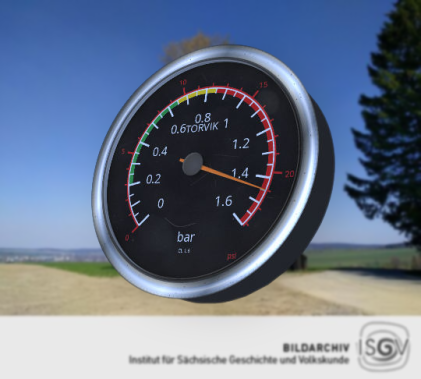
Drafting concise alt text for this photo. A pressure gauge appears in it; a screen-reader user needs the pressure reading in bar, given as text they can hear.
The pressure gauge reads 1.45 bar
